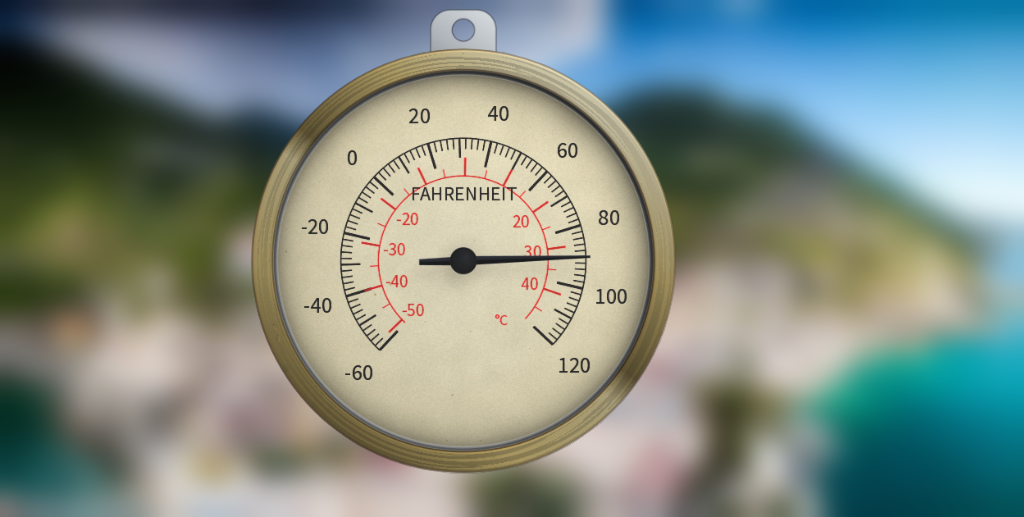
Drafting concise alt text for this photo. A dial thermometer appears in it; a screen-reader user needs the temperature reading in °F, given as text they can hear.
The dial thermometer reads 90 °F
